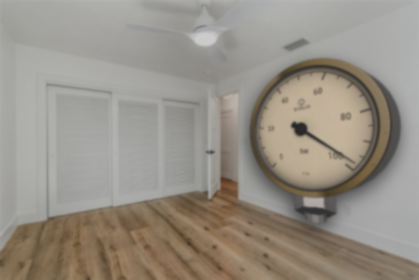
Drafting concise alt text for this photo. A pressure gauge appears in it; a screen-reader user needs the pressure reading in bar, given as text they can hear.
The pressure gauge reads 97.5 bar
